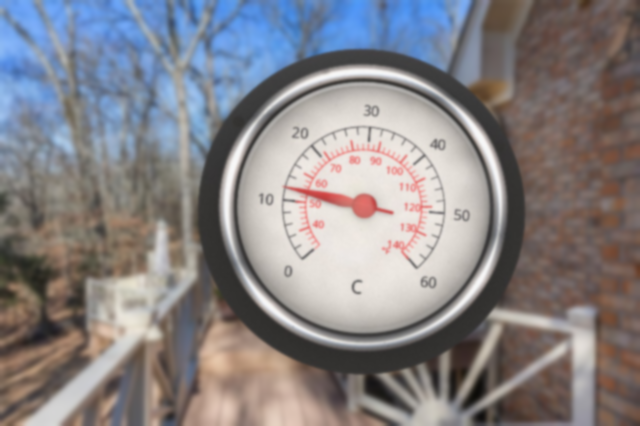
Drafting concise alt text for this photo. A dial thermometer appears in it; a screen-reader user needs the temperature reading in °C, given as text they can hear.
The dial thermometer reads 12 °C
